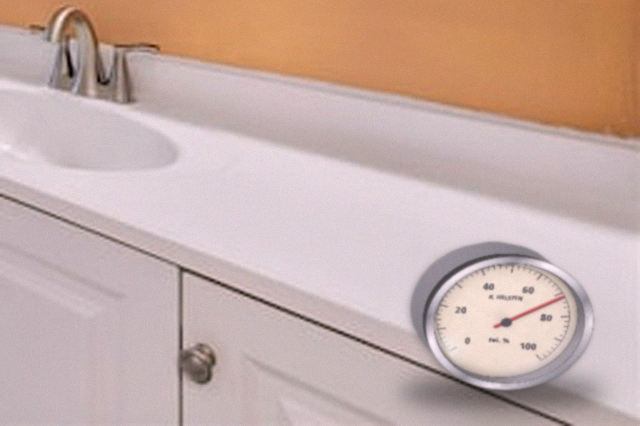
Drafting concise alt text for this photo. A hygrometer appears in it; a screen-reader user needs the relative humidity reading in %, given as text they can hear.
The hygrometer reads 70 %
